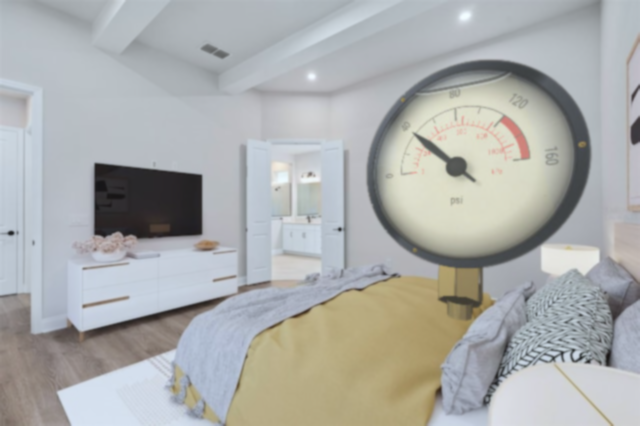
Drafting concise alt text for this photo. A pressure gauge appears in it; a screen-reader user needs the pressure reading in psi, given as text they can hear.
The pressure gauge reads 40 psi
